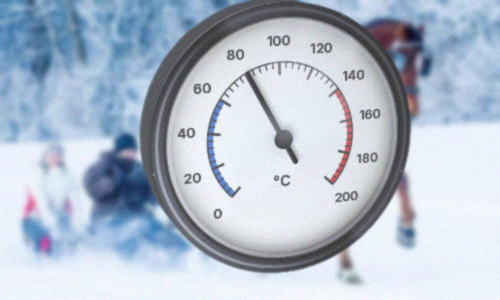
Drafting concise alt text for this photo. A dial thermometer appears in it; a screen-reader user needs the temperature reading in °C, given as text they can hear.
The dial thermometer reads 80 °C
